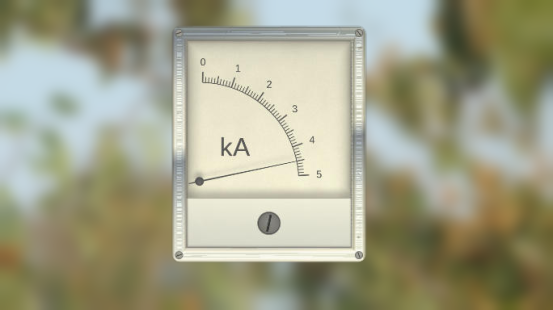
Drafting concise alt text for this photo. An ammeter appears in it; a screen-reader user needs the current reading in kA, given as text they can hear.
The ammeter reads 4.5 kA
